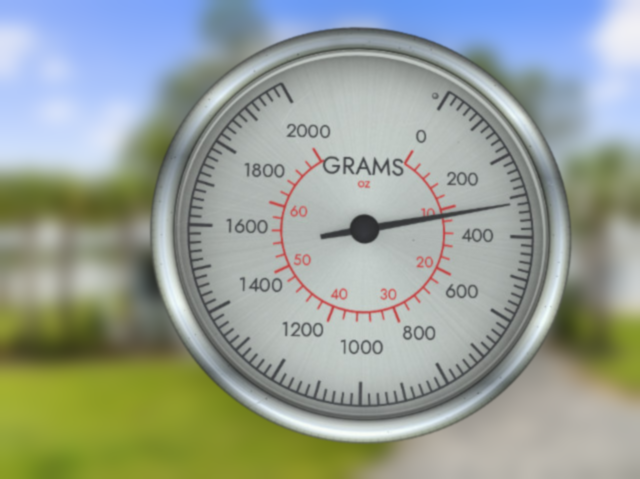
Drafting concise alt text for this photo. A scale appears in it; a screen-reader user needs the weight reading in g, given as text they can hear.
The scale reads 320 g
